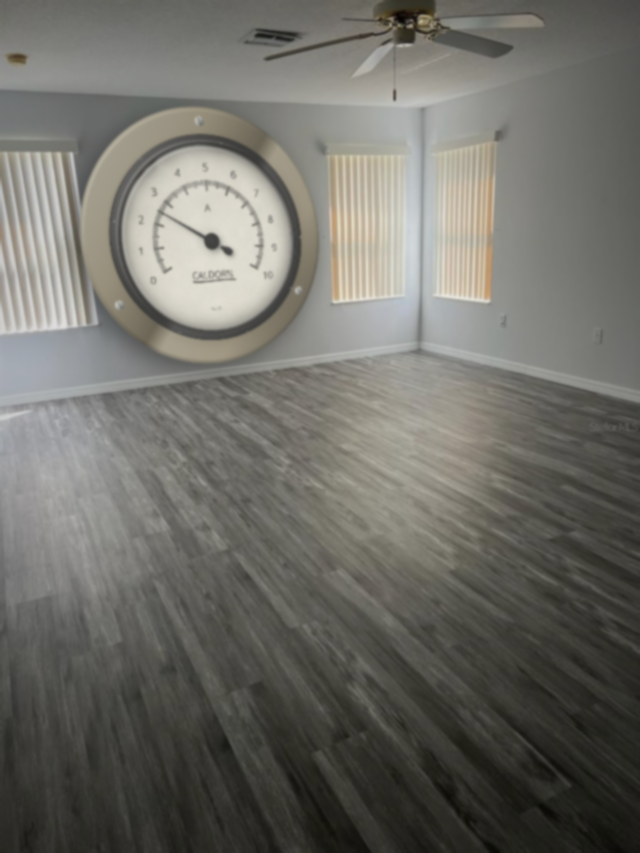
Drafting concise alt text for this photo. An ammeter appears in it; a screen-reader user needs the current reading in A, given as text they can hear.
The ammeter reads 2.5 A
